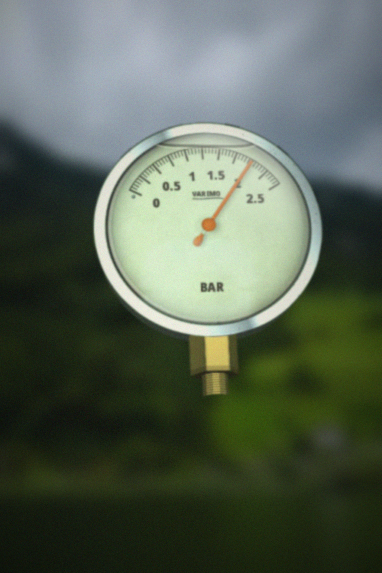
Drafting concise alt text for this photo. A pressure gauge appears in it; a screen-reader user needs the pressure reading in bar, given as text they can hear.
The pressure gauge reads 2 bar
